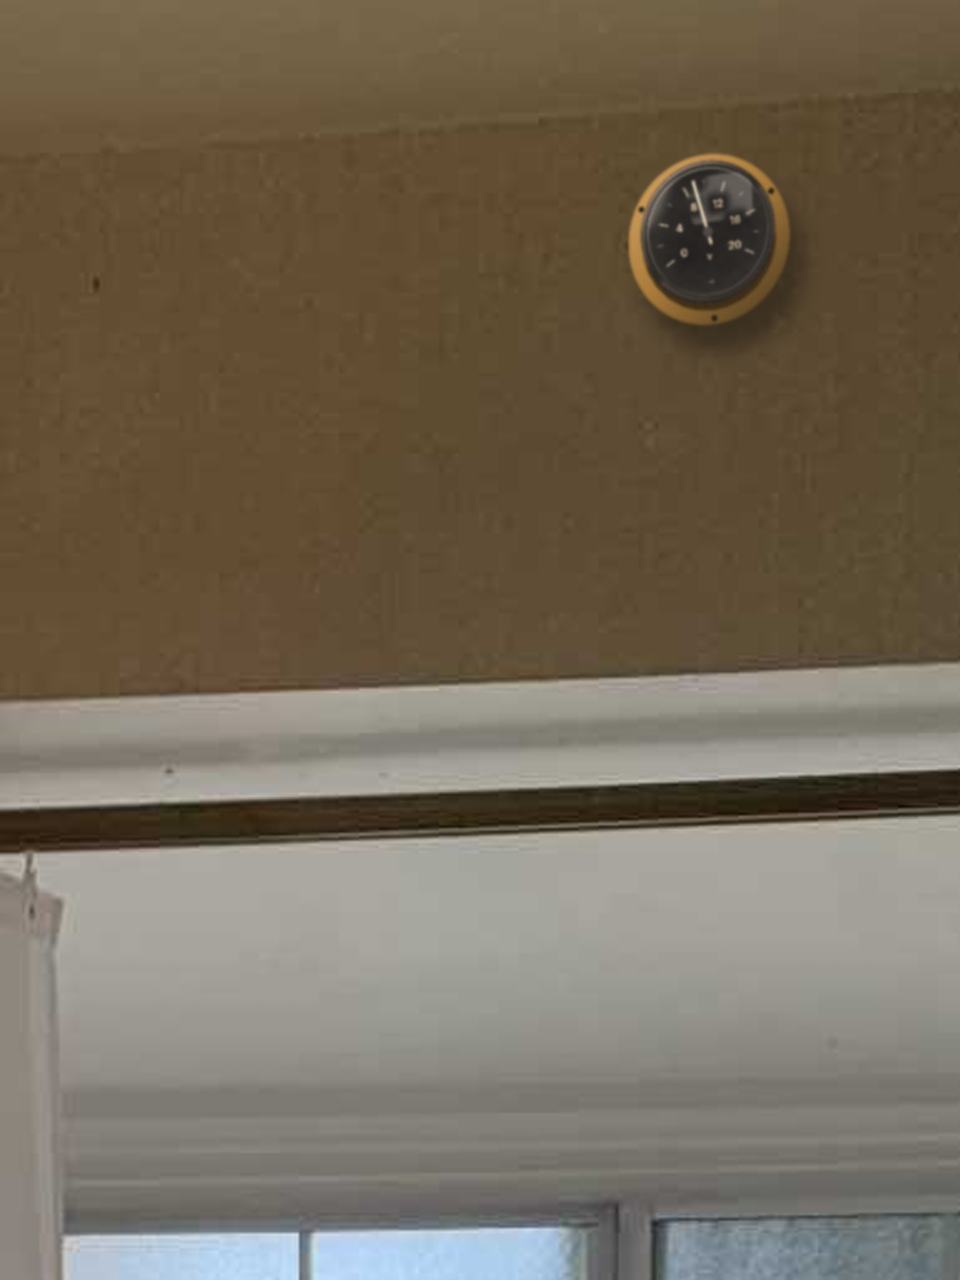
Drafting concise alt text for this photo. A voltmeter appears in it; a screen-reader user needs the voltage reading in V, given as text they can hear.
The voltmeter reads 9 V
